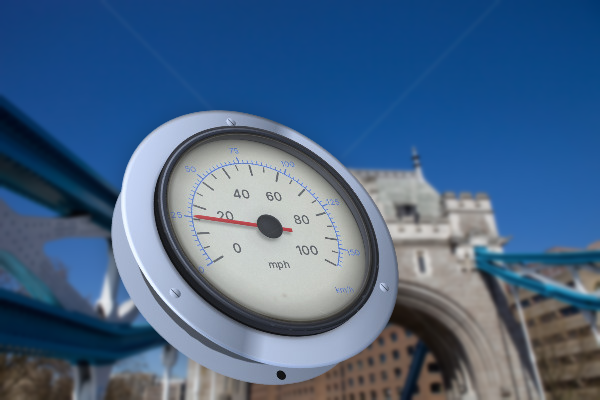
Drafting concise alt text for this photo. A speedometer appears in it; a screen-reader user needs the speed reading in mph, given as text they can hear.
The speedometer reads 15 mph
